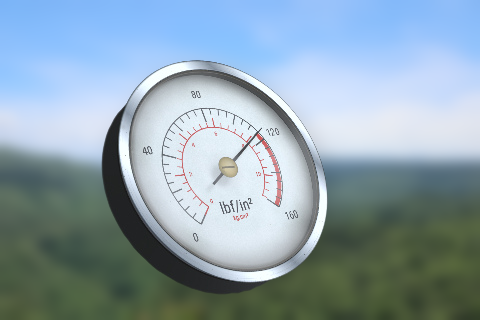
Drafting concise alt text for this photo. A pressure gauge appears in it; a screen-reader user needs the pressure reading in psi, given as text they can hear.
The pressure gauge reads 115 psi
